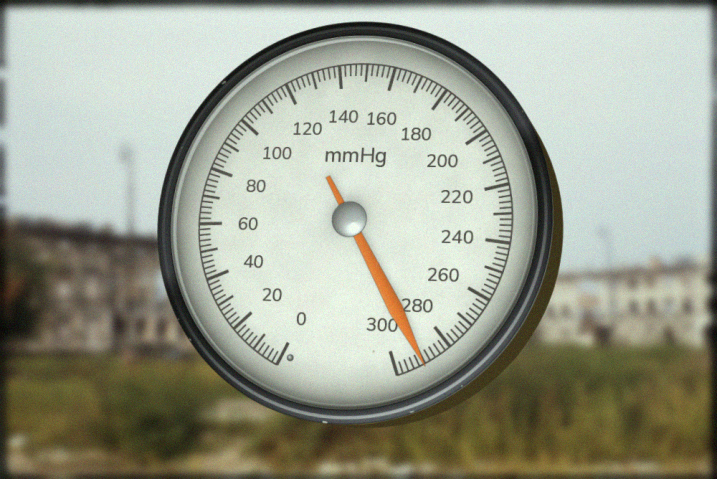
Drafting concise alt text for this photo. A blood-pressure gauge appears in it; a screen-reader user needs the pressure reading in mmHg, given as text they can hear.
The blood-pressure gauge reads 290 mmHg
